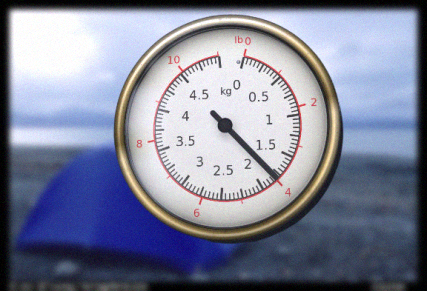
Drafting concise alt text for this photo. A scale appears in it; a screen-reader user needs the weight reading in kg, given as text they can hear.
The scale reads 1.8 kg
